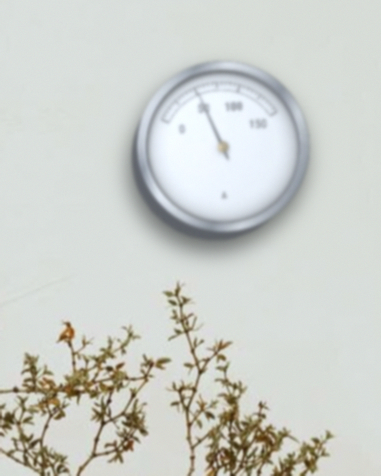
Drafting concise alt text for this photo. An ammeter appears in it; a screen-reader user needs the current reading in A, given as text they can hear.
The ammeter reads 50 A
